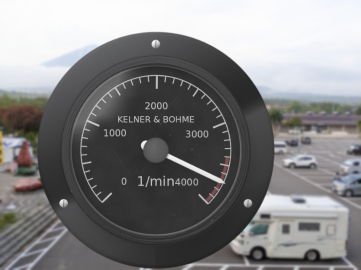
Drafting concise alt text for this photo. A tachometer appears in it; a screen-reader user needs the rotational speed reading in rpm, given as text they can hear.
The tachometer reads 3700 rpm
